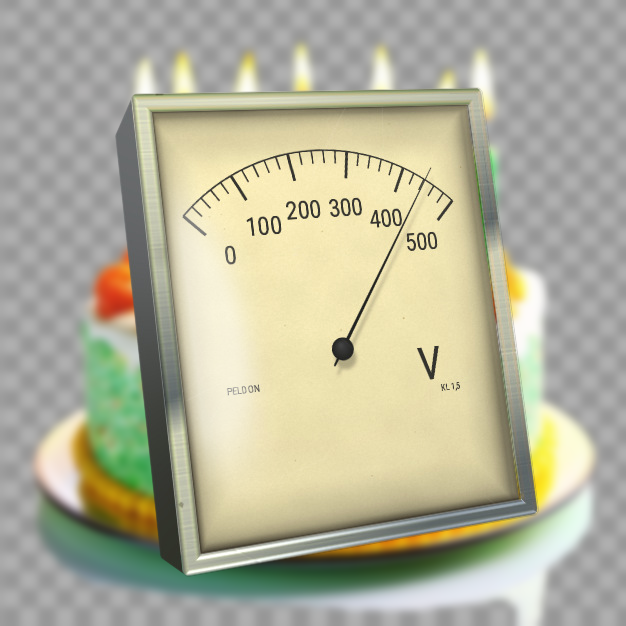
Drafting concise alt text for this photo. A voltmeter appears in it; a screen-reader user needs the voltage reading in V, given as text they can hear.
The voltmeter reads 440 V
